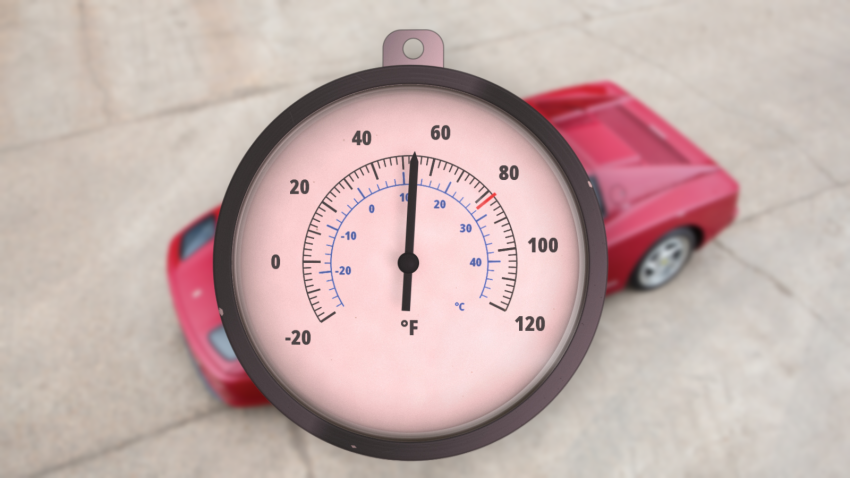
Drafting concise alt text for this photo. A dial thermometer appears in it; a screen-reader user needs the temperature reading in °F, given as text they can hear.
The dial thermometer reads 54 °F
